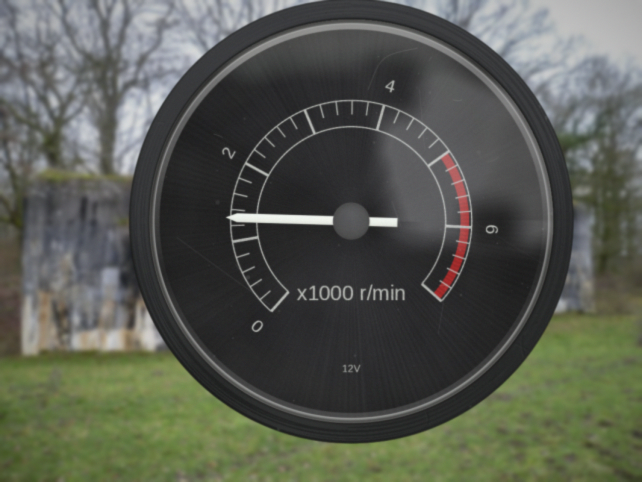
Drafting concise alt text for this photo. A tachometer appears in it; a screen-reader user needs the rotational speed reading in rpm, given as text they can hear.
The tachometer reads 1300 rpm
